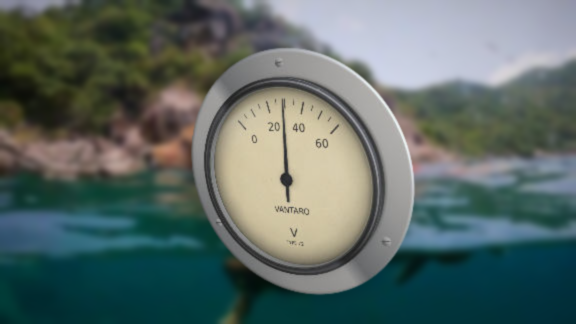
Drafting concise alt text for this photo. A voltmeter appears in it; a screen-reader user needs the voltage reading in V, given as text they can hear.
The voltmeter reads 30 V
